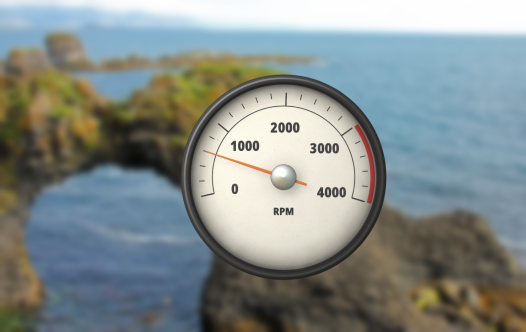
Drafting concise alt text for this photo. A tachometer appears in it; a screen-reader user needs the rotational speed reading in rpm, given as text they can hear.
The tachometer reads 600 rpm
